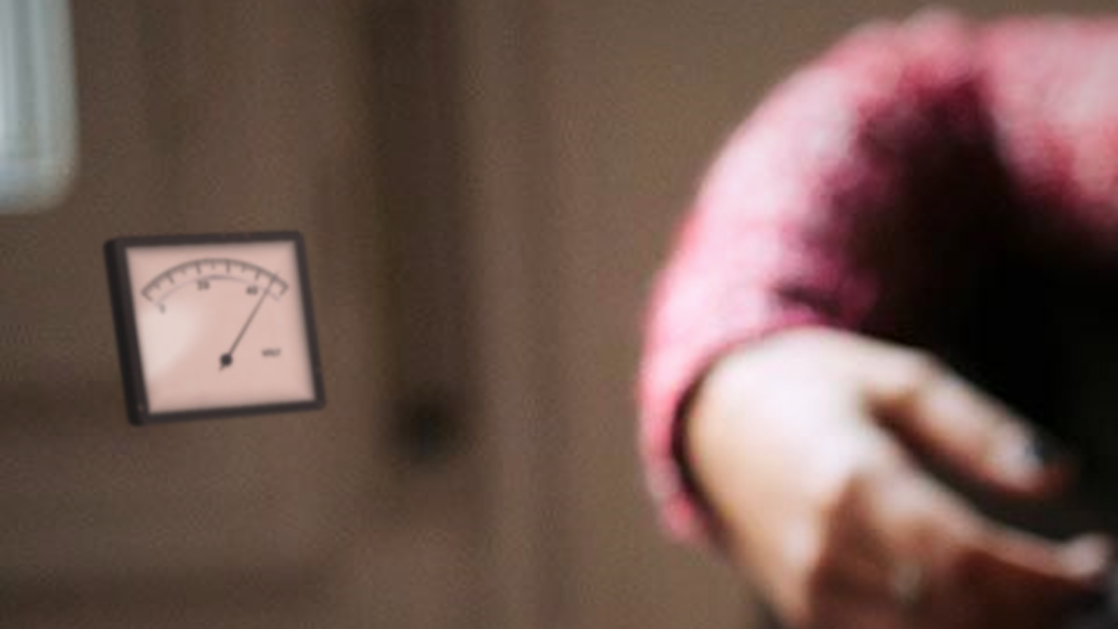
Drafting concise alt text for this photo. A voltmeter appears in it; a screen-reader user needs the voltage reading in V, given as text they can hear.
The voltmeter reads 45 V
